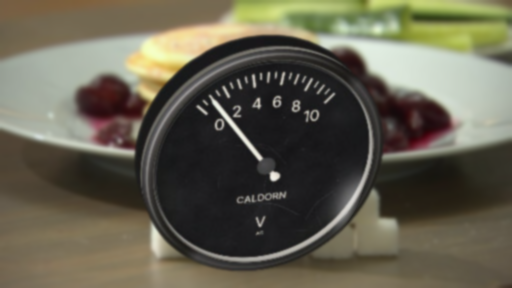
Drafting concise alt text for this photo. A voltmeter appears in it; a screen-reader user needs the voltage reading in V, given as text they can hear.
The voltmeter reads 1 V
